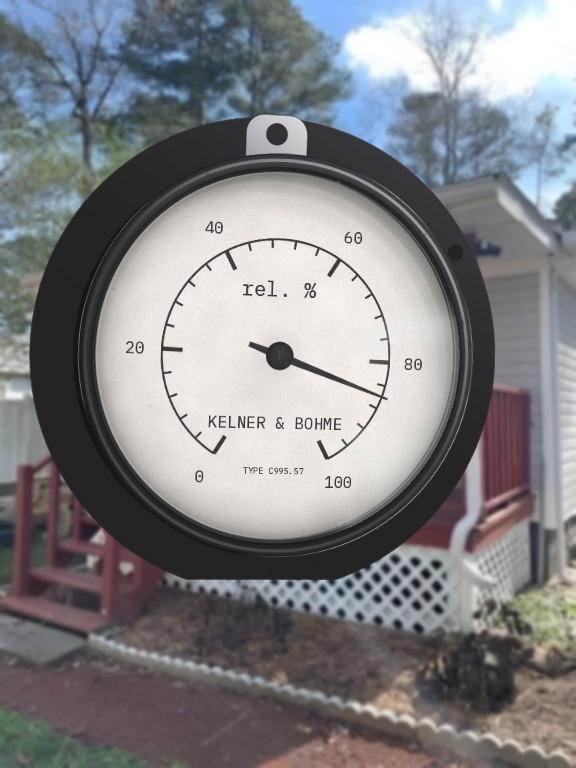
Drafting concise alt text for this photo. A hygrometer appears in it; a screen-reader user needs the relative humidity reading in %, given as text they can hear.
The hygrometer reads 86 %
